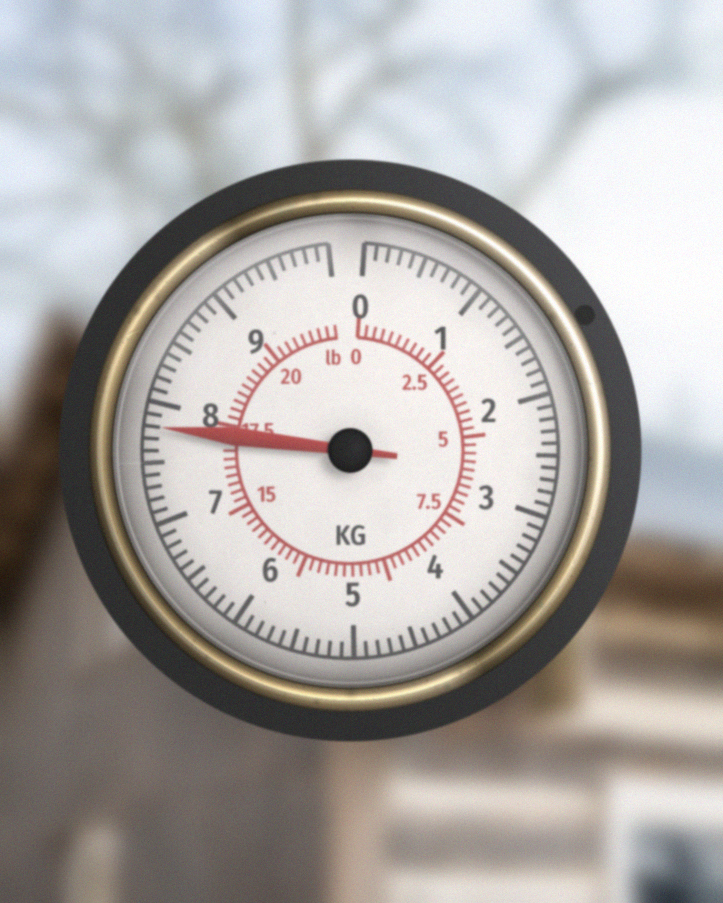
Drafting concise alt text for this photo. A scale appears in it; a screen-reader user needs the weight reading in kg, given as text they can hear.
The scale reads 7.8 kg
